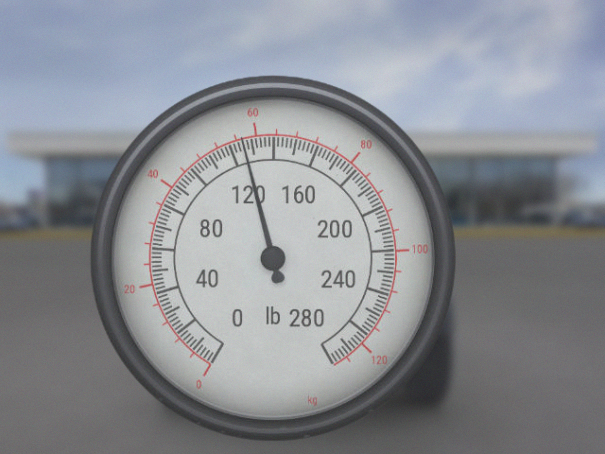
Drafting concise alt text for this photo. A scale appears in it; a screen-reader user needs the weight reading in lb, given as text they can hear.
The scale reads 126 lb
